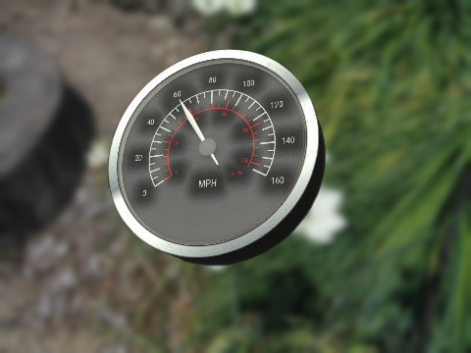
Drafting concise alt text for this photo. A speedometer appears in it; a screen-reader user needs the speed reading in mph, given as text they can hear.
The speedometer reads 60 mph
